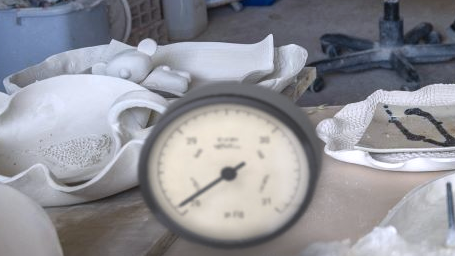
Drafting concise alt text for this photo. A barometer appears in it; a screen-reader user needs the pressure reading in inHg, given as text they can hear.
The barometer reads 28.1 inHg
